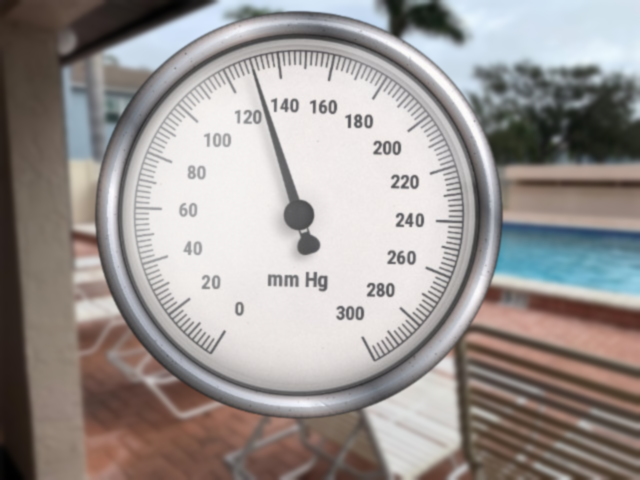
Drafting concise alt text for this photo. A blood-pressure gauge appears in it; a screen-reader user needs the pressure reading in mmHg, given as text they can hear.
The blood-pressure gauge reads 130 mmHg
